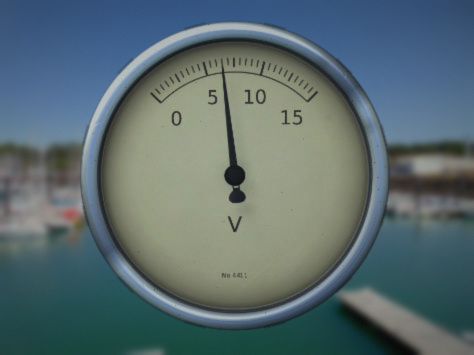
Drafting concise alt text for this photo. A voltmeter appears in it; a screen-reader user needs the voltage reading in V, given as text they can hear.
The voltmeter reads 6.5 V
